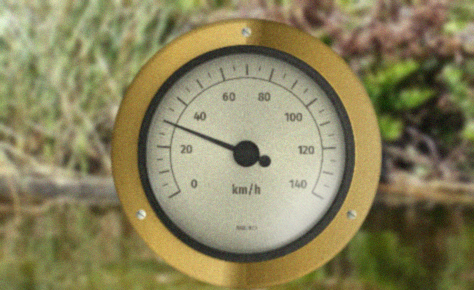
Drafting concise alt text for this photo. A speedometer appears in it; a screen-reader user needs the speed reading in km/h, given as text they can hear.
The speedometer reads 30 km/h
